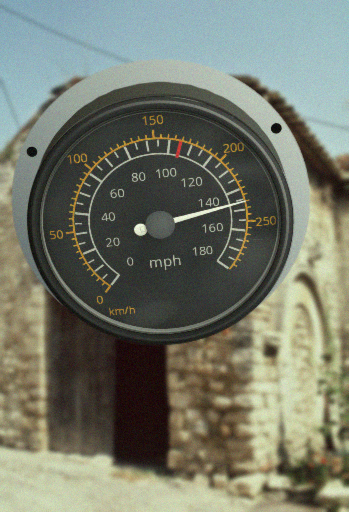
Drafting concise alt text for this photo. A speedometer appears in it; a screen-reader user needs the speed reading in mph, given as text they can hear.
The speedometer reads 145 mph
